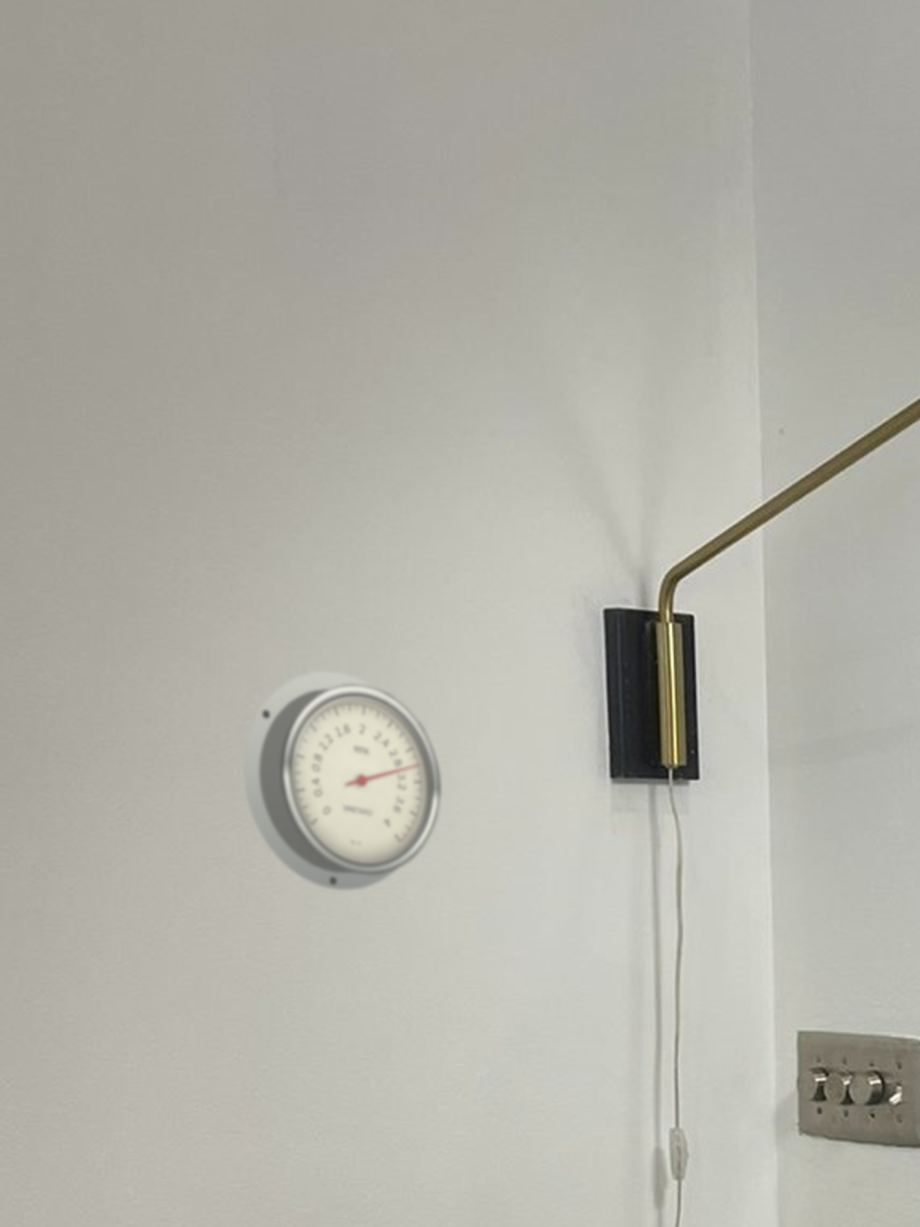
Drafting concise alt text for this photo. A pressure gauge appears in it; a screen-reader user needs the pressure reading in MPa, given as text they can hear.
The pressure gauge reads 3 MPa
